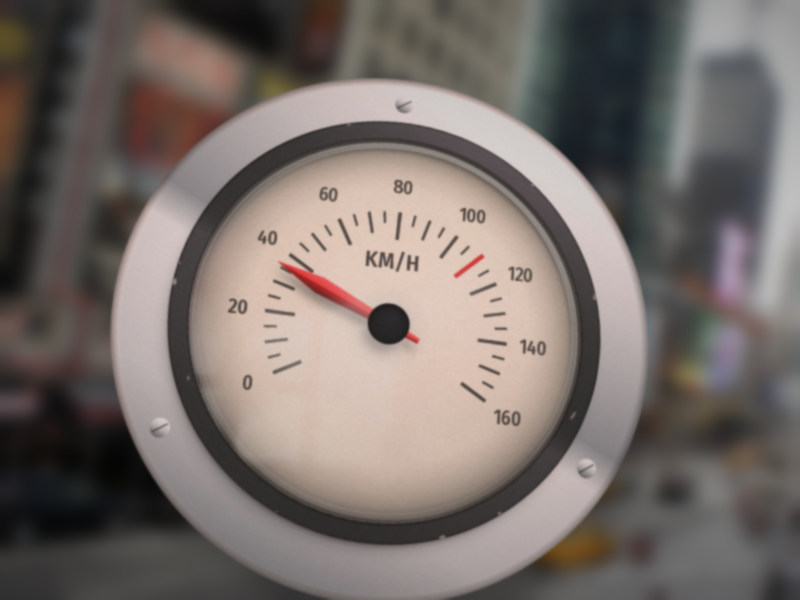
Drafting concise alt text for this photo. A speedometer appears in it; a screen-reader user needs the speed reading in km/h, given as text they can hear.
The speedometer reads 35 km/h
